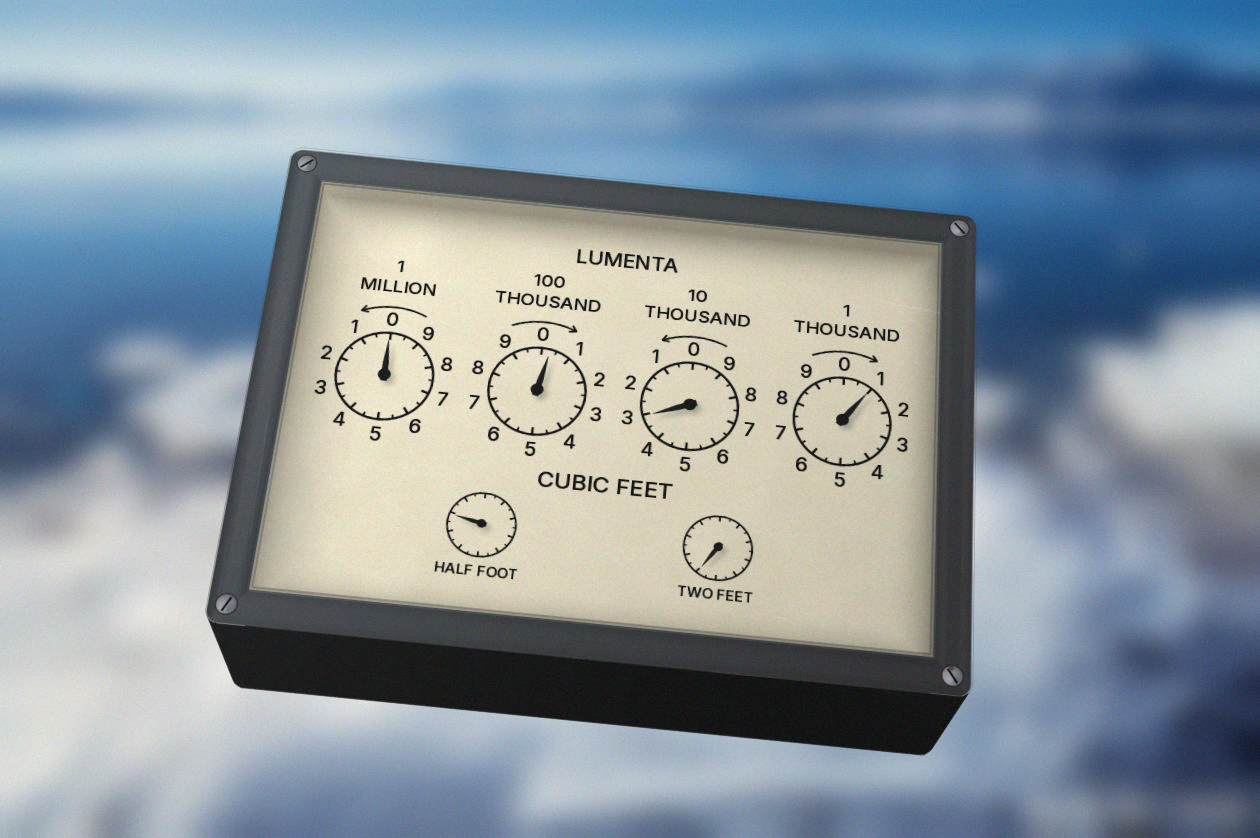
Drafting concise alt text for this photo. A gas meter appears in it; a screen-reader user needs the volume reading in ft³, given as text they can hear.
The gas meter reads 3100 ft³
